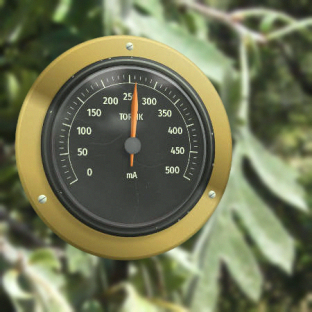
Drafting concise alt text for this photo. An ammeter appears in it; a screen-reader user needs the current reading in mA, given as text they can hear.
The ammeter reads 260 mA
